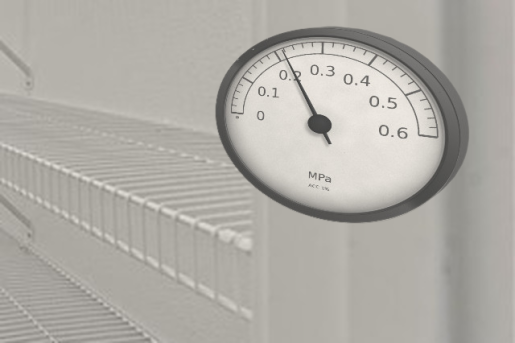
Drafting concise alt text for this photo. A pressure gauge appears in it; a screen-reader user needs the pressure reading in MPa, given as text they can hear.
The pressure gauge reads 0.22 MPa
